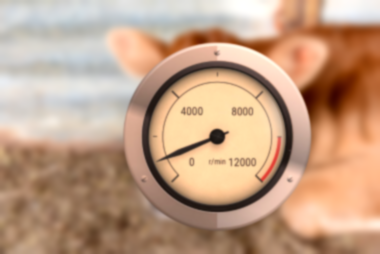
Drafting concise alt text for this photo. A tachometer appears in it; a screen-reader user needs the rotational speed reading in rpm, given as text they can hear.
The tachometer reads 1000 rpm
